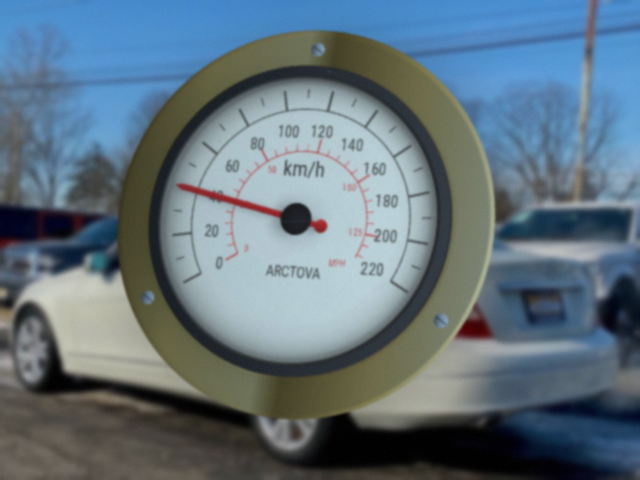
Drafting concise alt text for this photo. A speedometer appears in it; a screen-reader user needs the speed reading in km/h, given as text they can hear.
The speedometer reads 40 km/h
